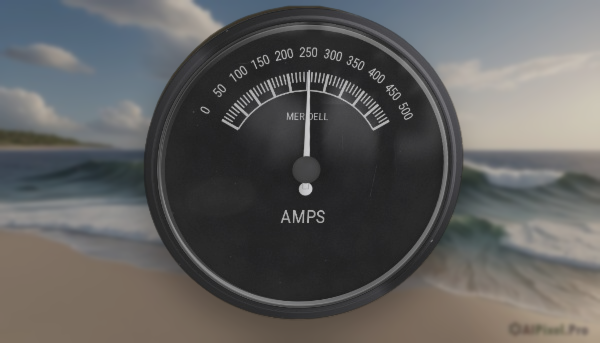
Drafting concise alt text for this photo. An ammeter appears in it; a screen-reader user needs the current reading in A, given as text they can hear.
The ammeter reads 250 A
